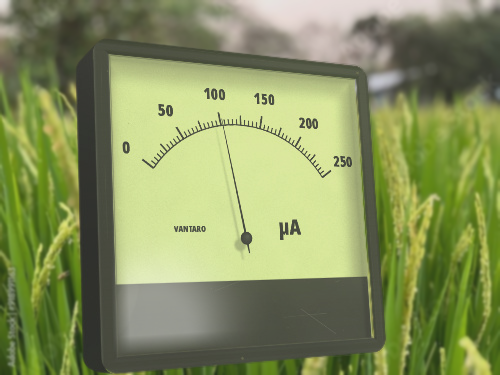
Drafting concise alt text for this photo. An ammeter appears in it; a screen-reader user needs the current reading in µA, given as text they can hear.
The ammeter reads 100 µA
